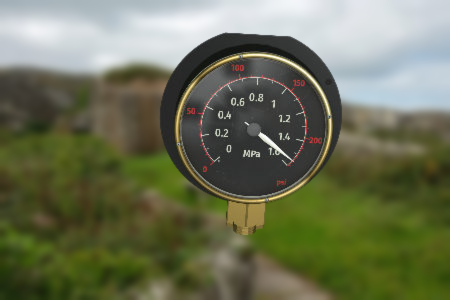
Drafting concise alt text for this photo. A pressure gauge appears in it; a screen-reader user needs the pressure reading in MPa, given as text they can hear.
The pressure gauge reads 1.55 MPa
